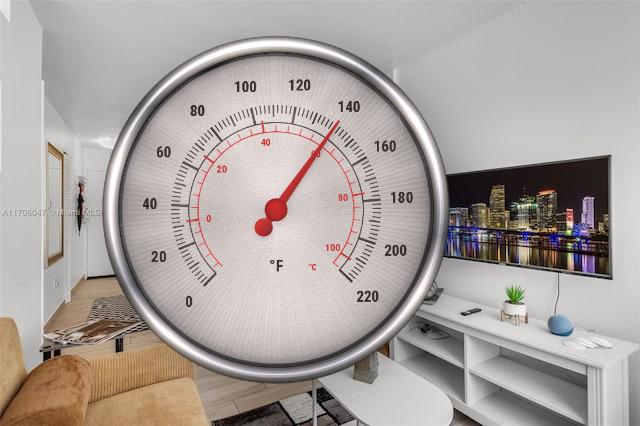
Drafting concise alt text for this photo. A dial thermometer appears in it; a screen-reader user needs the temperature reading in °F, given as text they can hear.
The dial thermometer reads 140 °F
